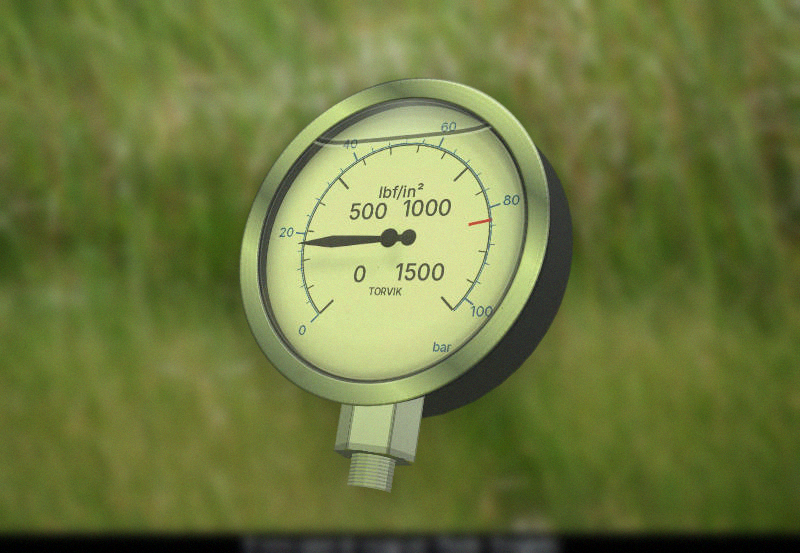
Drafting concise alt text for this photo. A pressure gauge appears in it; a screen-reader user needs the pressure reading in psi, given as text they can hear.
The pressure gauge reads 250 psi
